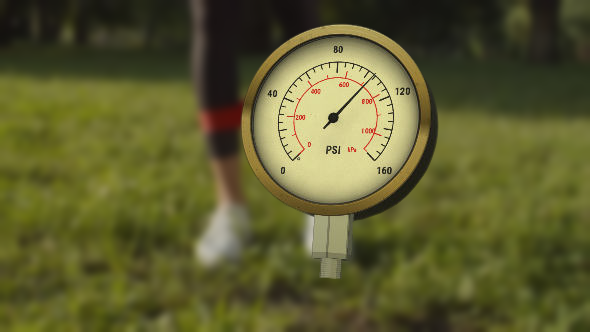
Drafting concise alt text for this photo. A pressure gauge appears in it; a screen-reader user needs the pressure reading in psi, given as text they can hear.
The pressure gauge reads 105 psi
